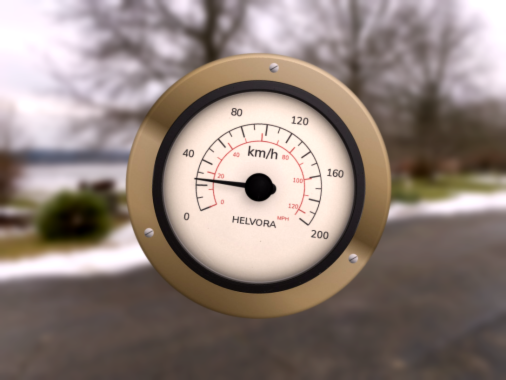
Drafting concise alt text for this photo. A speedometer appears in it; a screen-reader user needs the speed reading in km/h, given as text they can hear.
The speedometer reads 25 km/h
